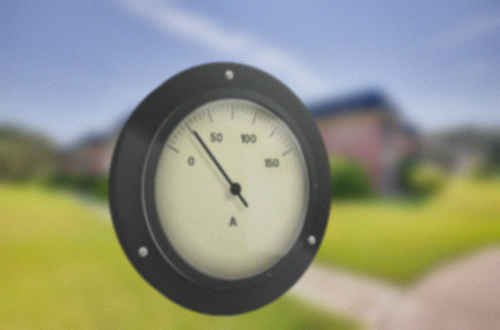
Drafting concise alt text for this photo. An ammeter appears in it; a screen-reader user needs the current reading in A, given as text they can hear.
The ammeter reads 25 A
